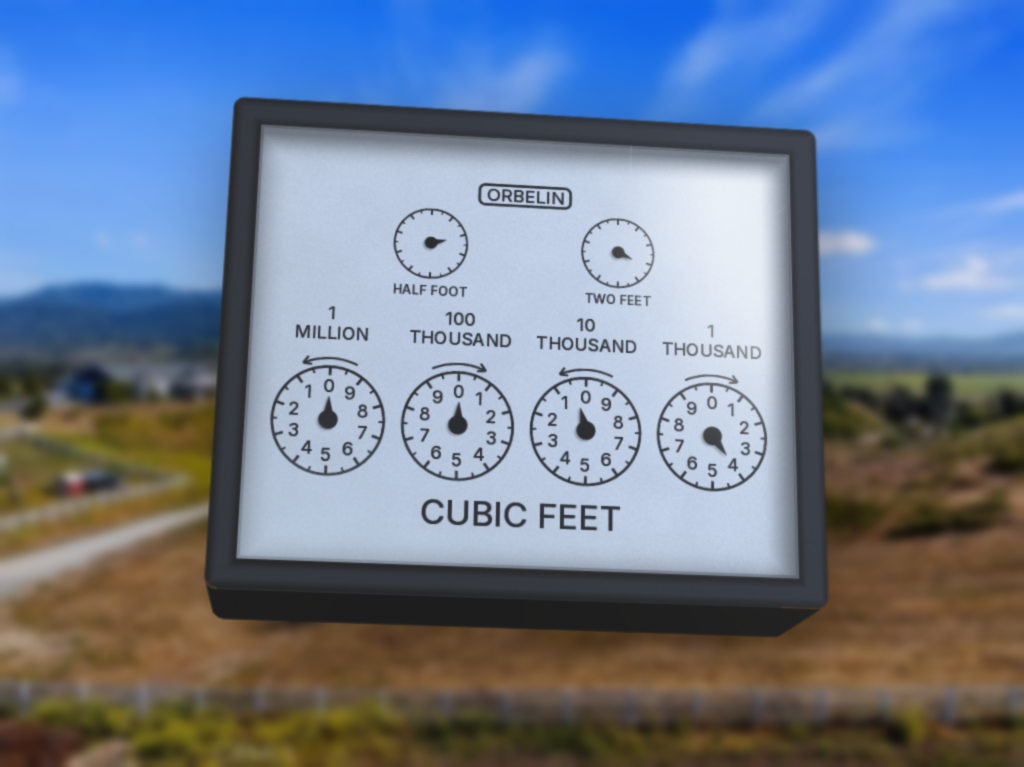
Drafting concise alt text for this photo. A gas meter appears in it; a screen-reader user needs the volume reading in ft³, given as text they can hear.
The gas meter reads 400 ft³
